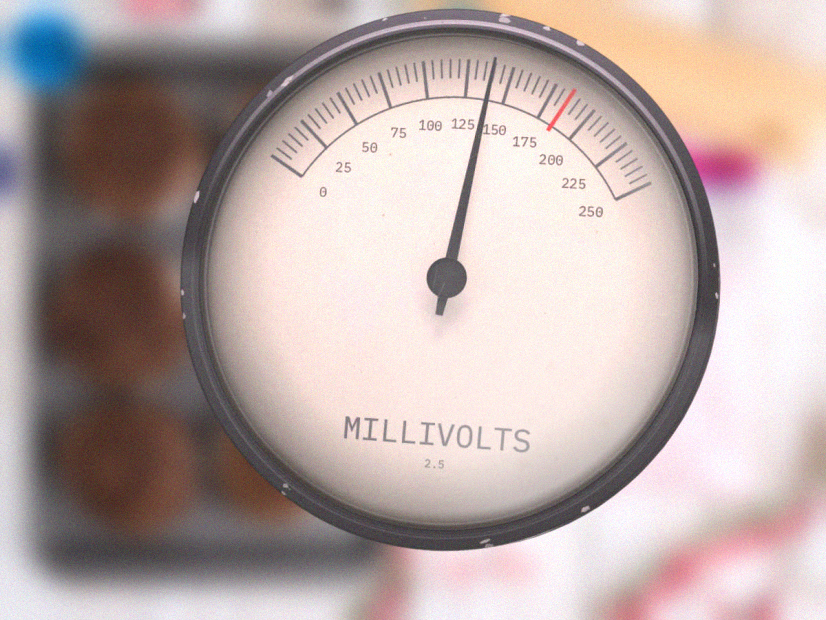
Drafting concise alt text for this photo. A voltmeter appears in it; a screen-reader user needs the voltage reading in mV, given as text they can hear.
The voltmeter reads 140 mV
